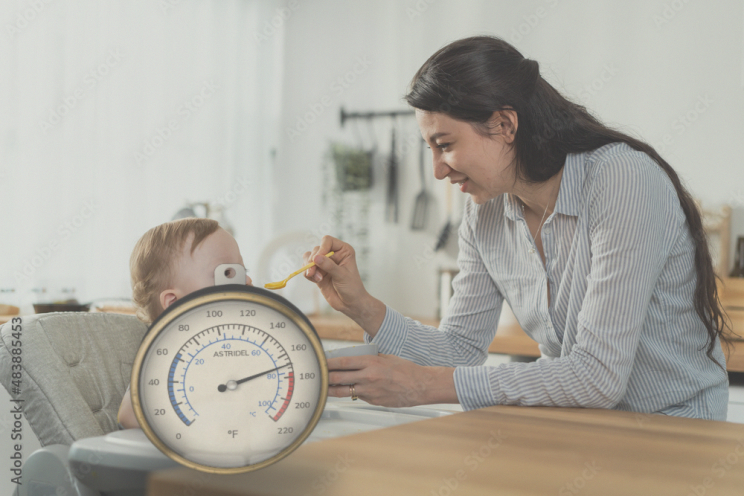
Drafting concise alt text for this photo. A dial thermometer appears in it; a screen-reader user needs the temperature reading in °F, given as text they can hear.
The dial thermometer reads 168 °F
